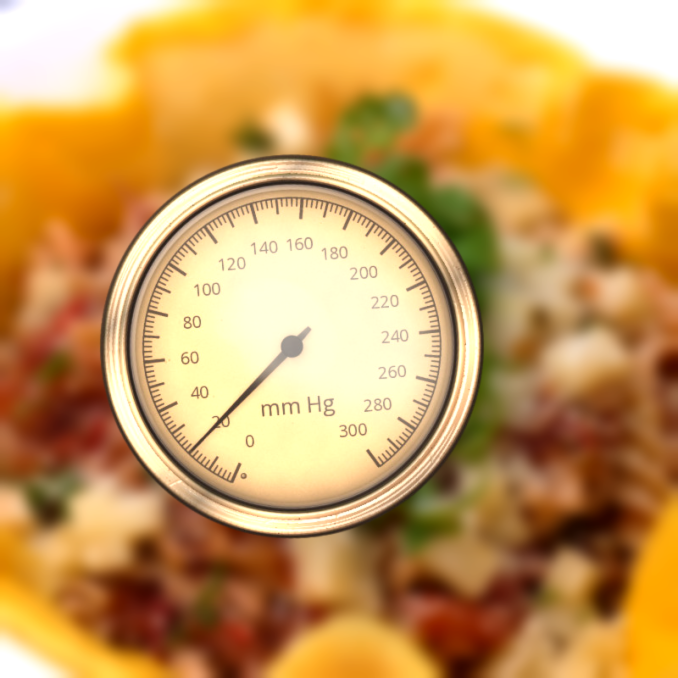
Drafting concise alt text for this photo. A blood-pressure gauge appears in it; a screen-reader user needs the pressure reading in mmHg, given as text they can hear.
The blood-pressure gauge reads 20 mmHg
